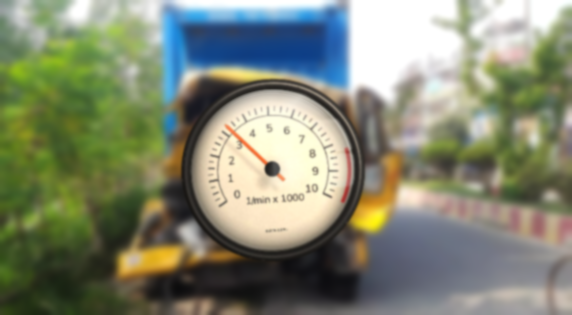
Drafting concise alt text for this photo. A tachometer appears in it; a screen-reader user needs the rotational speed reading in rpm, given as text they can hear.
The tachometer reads 3250 rpm
